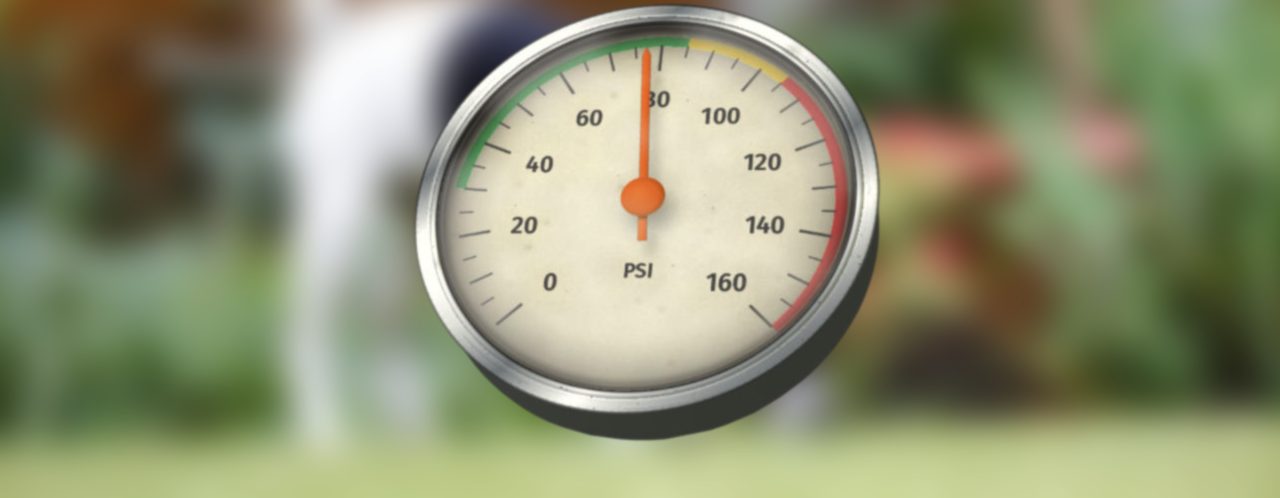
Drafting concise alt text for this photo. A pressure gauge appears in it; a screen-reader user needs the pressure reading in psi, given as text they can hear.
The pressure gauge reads 77.5 psi
